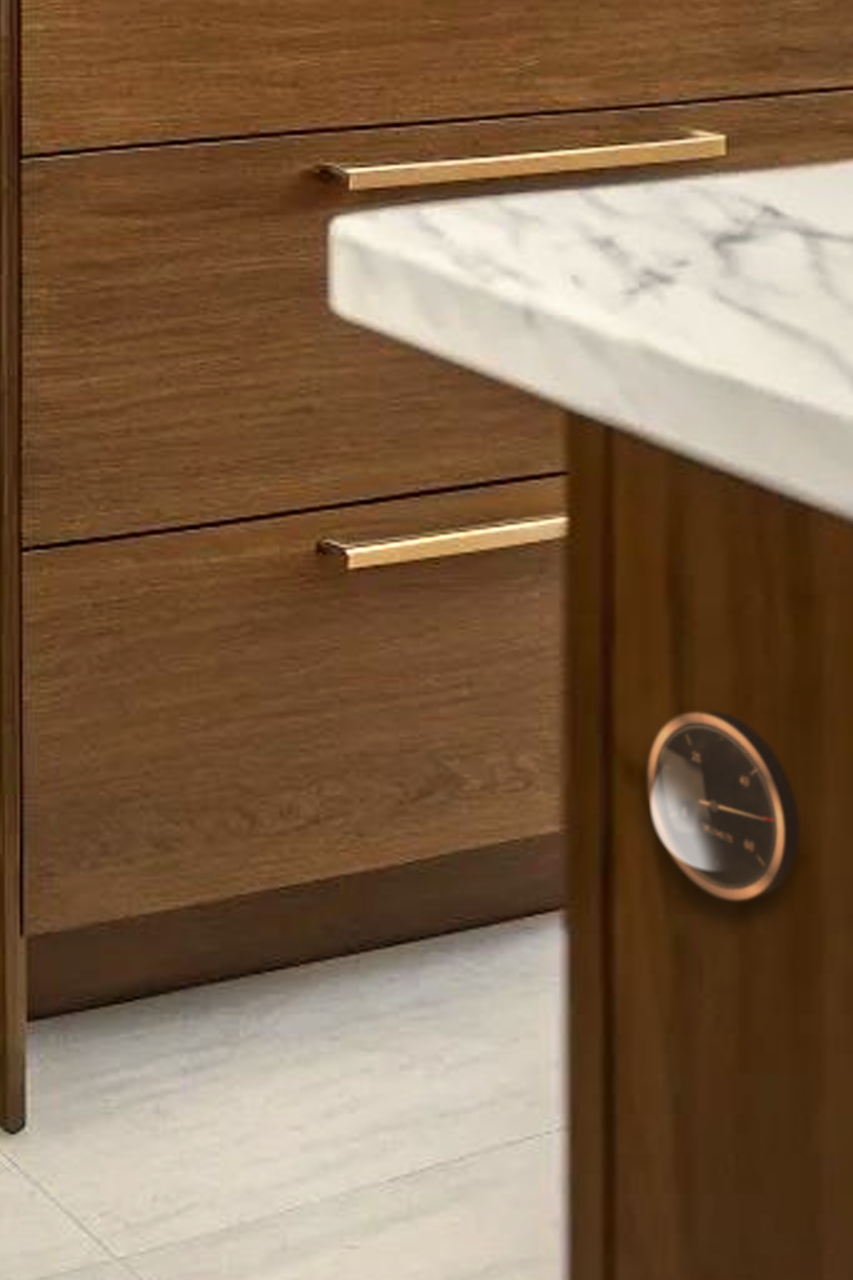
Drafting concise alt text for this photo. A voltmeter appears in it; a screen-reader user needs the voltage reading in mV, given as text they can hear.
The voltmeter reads 50 mV
